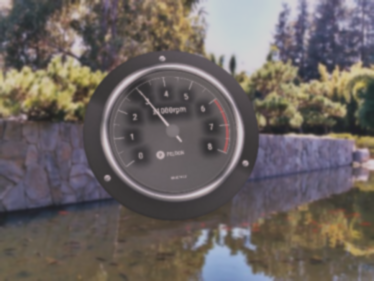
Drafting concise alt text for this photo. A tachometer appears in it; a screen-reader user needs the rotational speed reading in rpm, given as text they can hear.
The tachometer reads 3000 rpm
